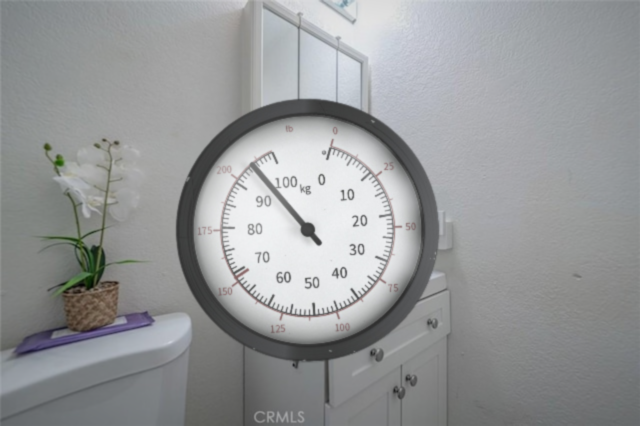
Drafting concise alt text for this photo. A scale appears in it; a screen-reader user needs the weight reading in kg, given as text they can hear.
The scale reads 95 kg
